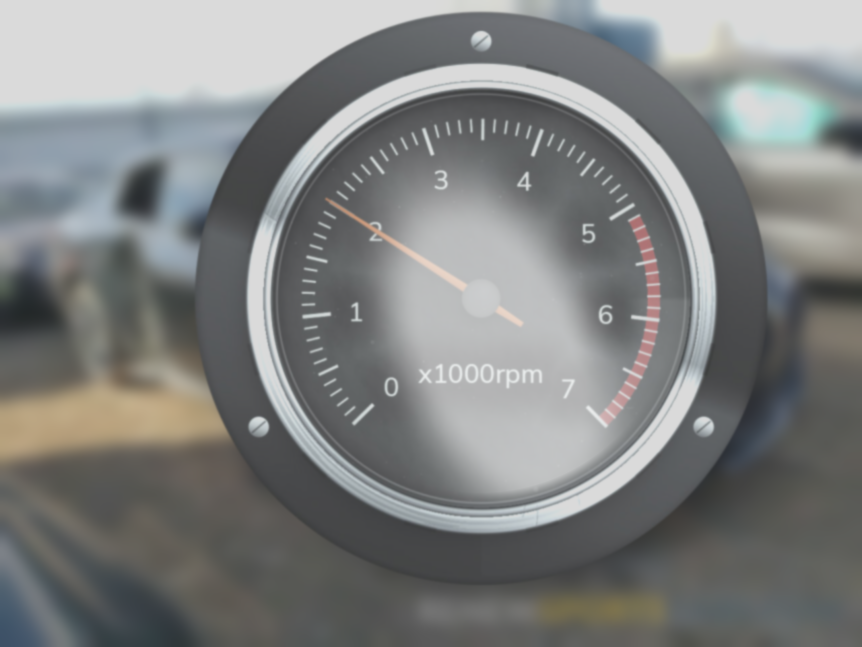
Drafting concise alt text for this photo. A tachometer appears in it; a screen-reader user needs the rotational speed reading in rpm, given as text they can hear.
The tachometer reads 2000 rpm
